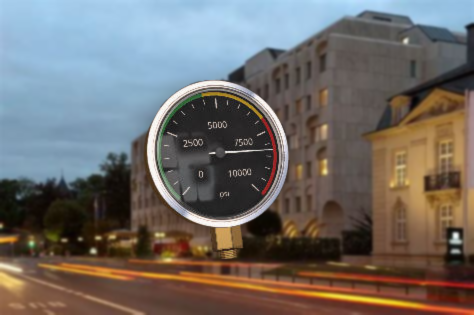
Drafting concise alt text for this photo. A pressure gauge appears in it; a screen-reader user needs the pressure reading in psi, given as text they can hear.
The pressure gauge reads 8250 psi
